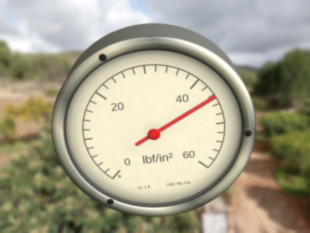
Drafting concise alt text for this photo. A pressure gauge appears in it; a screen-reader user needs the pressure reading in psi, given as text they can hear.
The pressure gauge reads 44 psi
